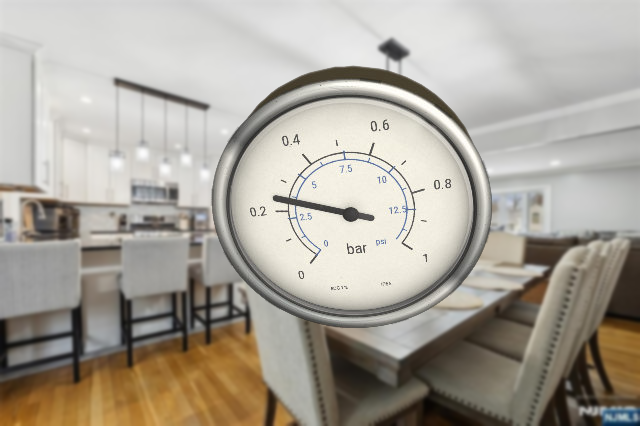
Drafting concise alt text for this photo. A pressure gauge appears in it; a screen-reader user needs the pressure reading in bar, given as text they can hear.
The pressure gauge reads 0.25 bar
